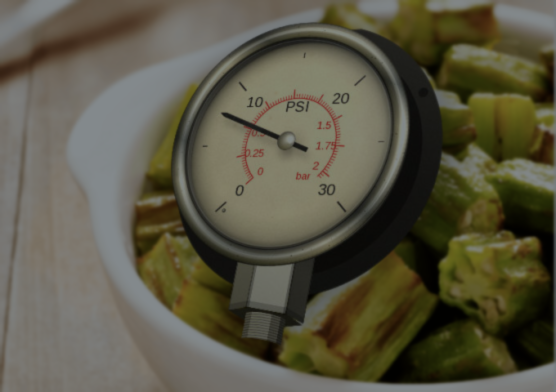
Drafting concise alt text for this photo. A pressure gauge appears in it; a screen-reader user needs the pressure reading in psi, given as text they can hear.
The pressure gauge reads 7.5 psi
